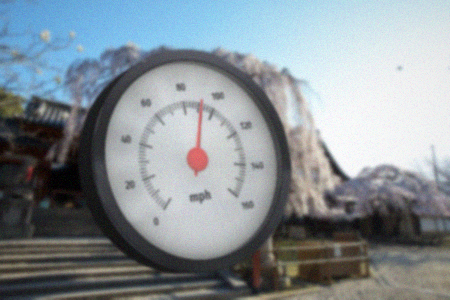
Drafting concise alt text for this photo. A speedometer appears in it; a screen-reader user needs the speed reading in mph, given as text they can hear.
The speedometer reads 90 mph
